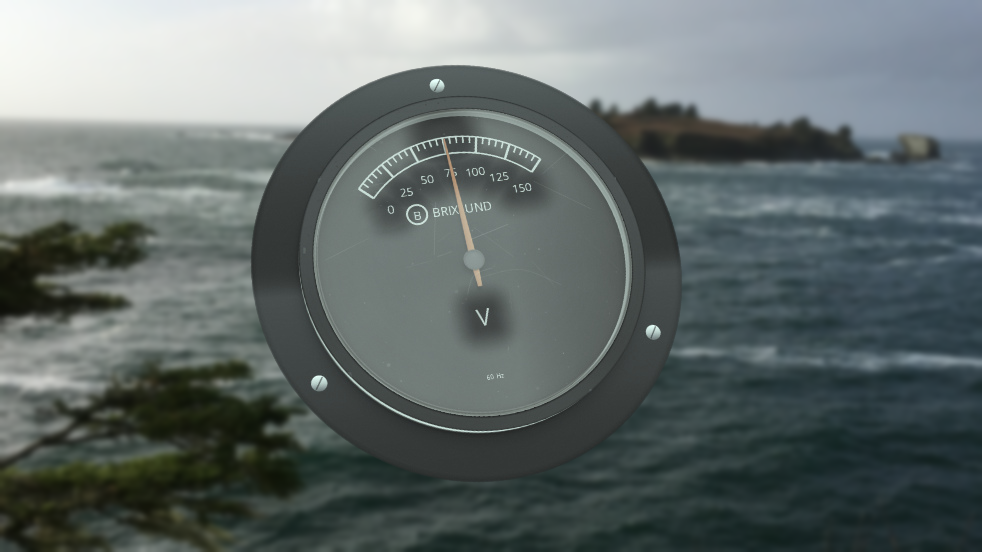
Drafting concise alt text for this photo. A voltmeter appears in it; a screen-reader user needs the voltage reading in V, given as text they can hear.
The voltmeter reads 75 V
